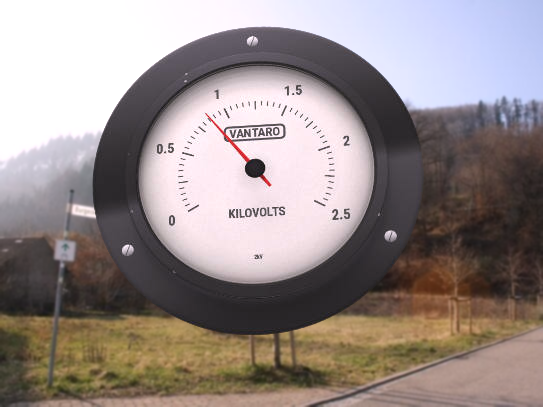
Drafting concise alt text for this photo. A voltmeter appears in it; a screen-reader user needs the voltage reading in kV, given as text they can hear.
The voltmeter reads 0.85 kV
